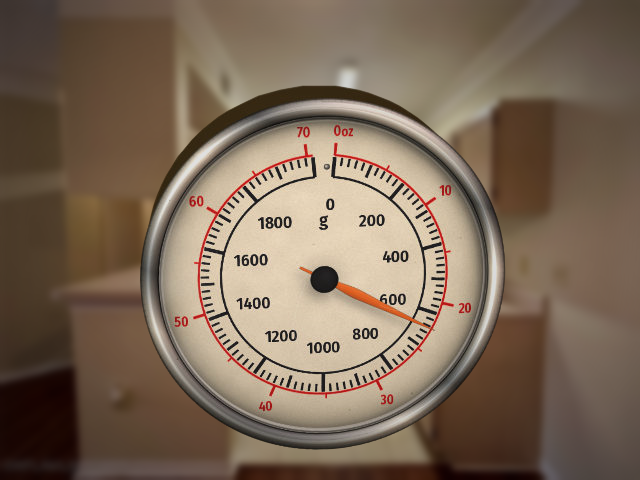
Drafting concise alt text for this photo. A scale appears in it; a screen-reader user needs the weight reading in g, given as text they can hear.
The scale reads 640 g
